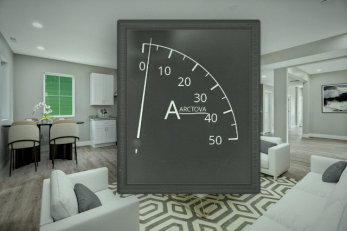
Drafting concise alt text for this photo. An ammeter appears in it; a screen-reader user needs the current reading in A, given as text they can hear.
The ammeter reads 2.5 A
